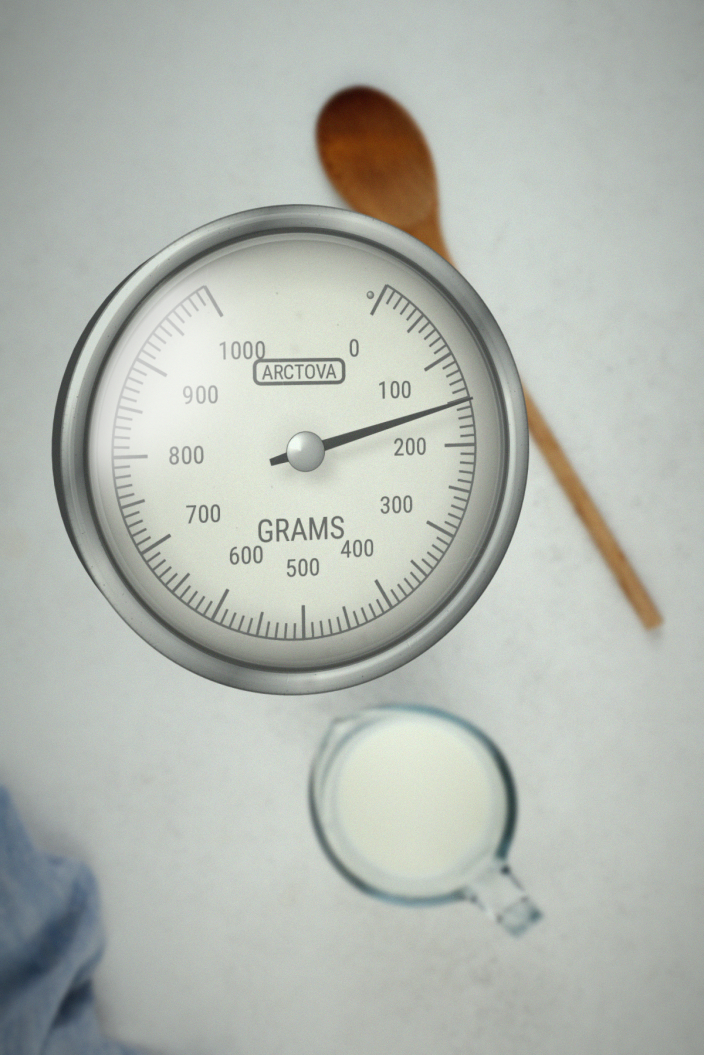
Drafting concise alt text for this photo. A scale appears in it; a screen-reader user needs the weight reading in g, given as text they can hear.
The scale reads 150 g
